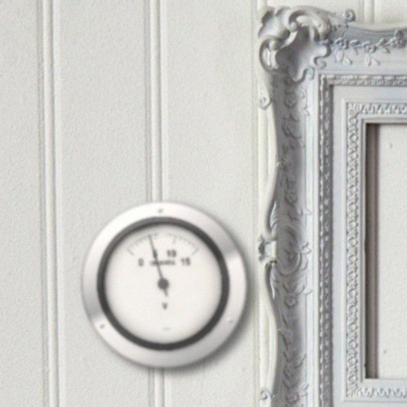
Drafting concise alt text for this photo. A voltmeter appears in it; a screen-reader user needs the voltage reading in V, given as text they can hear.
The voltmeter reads 5 V
